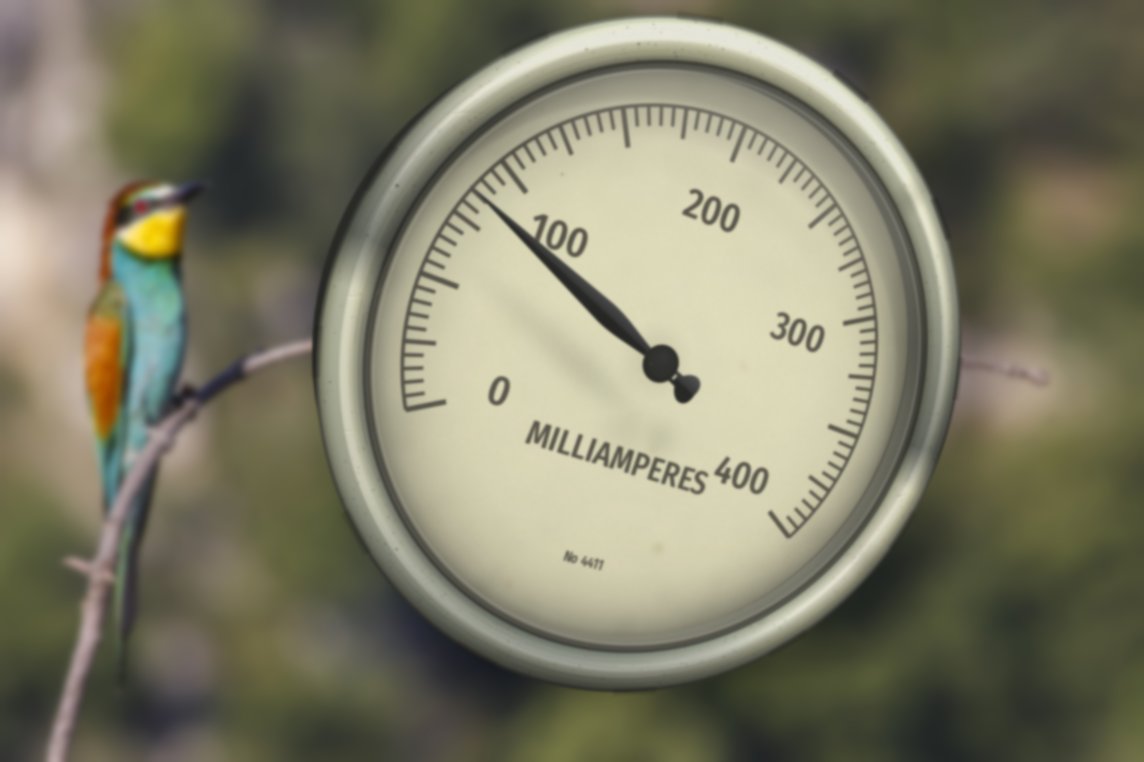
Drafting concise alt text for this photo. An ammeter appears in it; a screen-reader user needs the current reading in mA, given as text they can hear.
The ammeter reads 85 mA
